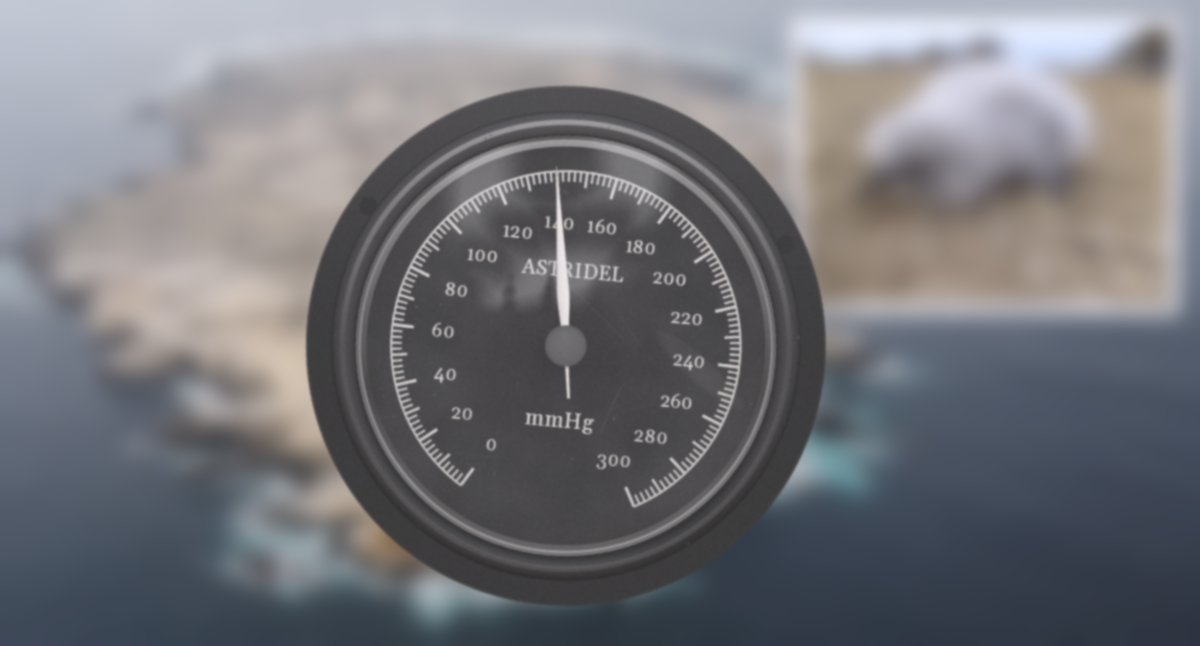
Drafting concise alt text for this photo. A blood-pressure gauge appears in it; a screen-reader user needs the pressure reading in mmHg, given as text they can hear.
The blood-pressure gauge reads 140 mmHg
